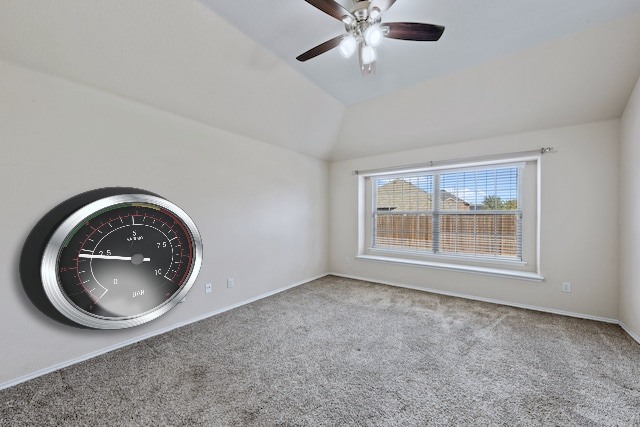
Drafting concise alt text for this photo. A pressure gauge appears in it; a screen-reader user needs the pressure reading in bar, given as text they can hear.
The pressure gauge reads 2.25 bar
